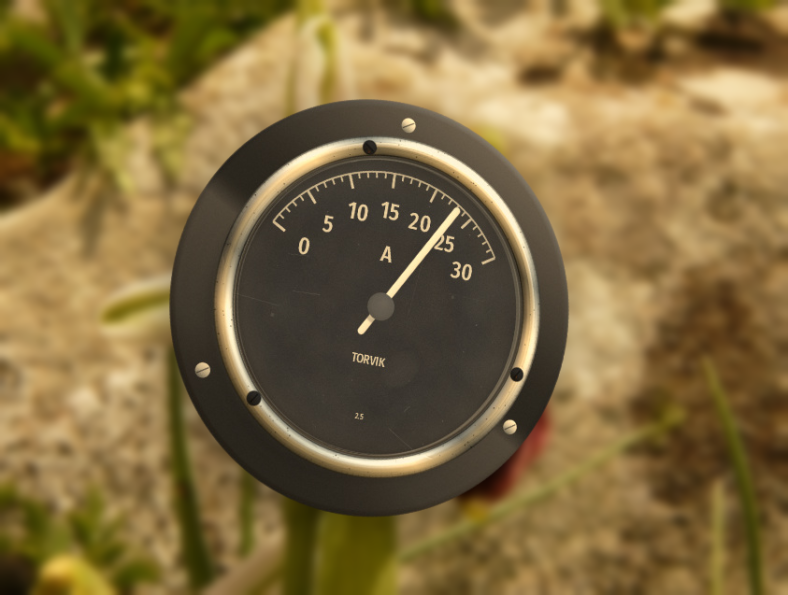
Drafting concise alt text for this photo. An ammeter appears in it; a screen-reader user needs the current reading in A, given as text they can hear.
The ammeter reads 23 A
